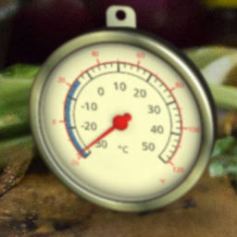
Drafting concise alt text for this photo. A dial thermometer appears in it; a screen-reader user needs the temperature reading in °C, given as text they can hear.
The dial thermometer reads -28 °C
